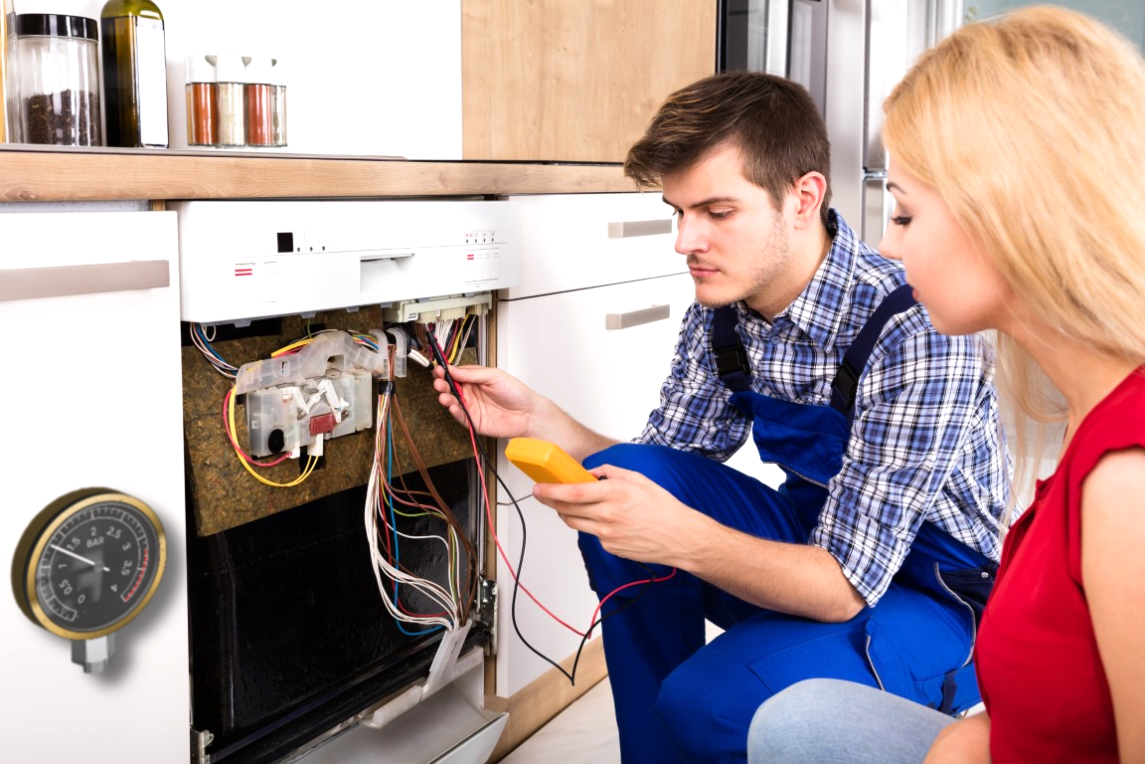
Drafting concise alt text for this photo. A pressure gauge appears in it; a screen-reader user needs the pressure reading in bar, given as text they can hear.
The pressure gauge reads 1.3 bar
